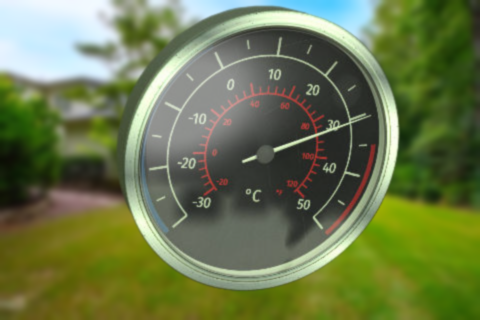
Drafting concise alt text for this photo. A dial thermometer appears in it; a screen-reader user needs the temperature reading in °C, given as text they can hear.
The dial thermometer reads 30 °C
